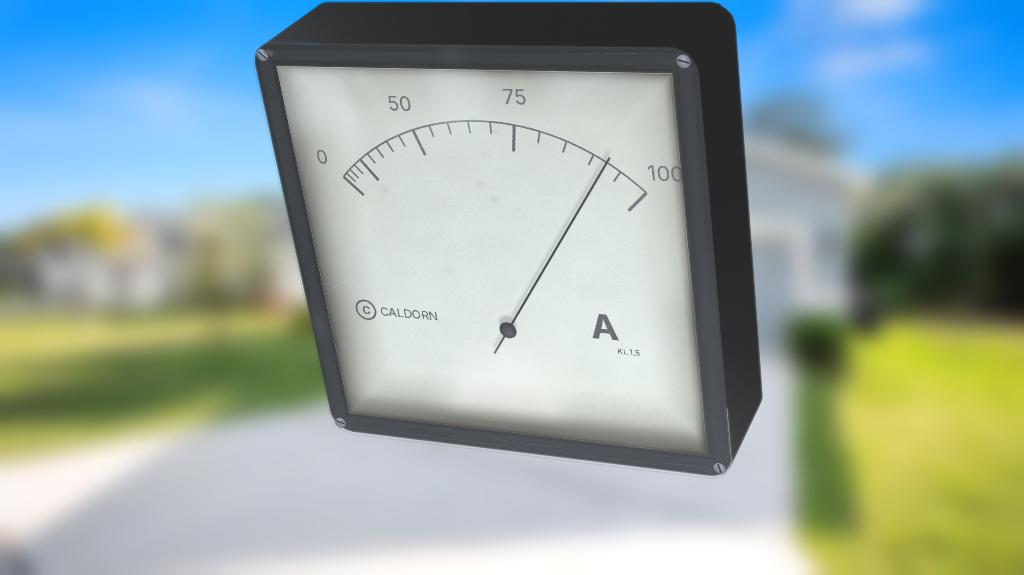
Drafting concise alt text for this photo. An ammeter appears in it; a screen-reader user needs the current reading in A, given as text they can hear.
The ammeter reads 92.5 A
